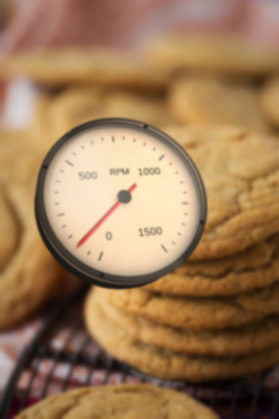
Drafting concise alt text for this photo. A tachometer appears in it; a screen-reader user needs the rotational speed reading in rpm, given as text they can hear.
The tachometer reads 100 rpm
